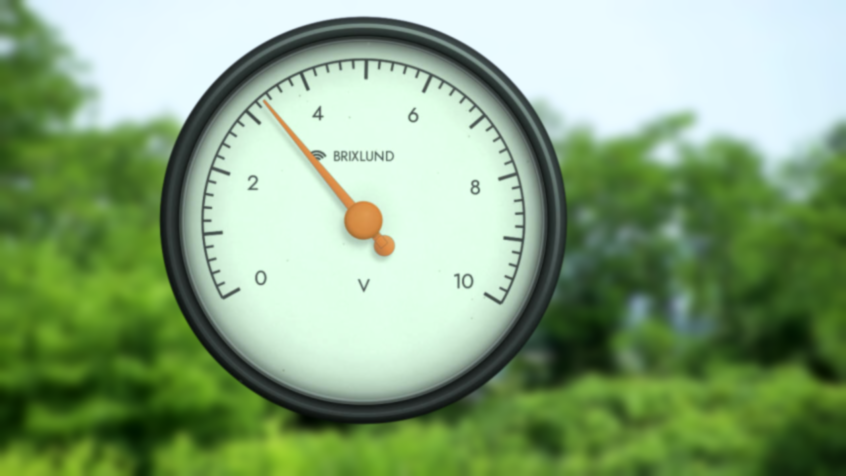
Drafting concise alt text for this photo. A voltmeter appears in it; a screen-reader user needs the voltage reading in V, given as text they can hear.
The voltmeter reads 3.3 V
